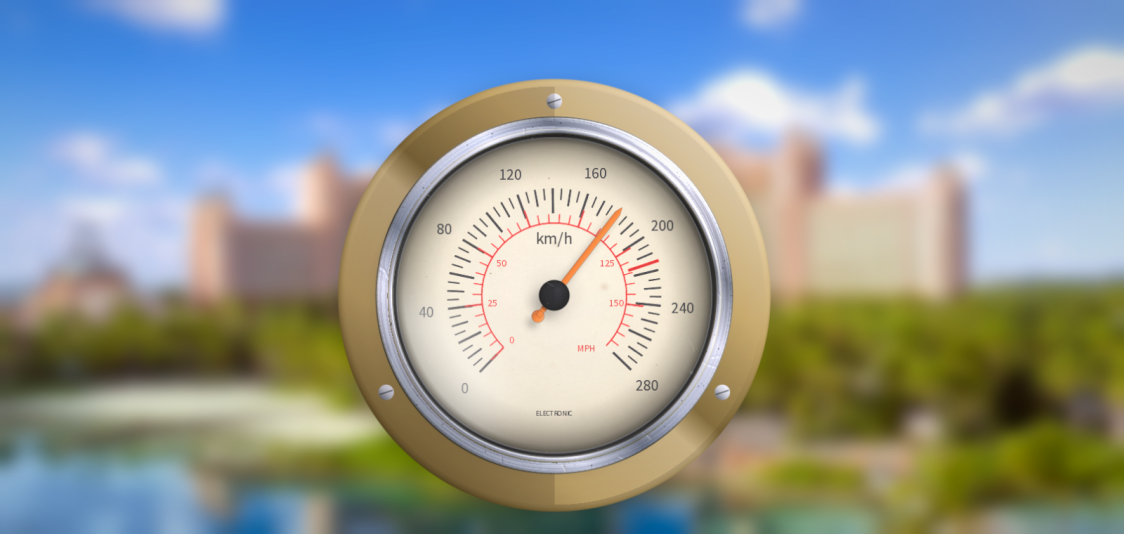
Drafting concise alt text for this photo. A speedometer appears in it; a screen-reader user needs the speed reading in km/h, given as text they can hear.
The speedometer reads 180 km/h
